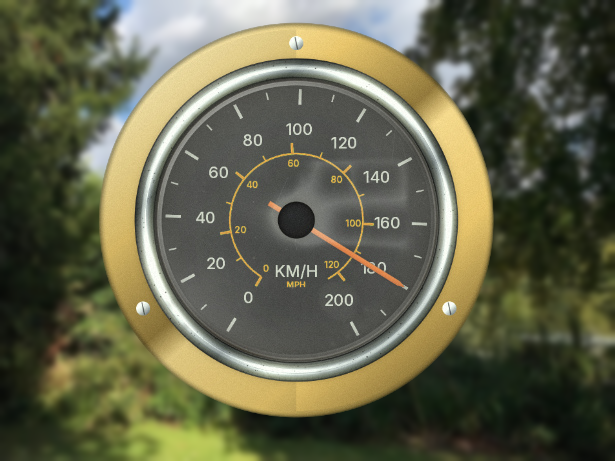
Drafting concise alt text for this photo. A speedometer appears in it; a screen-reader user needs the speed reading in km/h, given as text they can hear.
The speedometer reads 180 km/h
